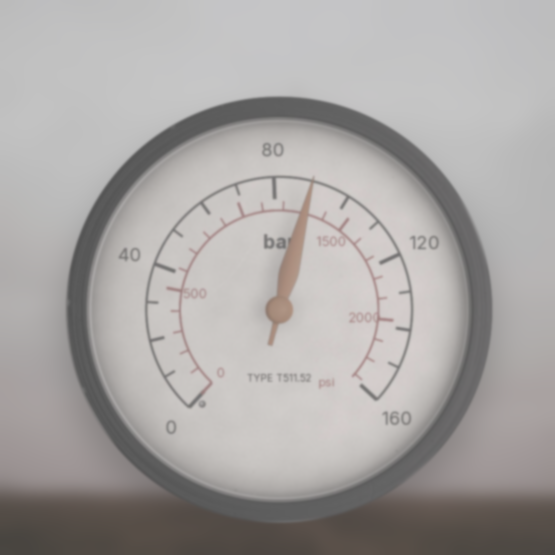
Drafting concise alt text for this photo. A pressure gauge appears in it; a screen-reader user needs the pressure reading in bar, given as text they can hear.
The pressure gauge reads 90 bar
